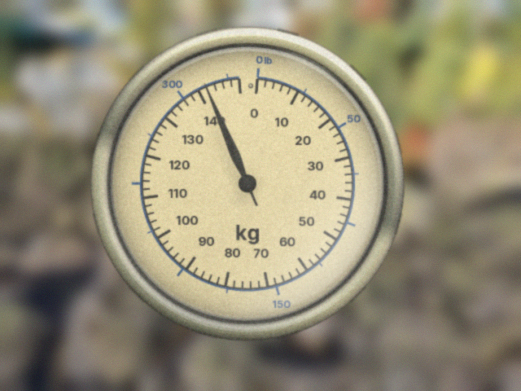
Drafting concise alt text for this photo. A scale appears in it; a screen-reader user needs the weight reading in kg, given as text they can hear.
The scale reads 142 kg
